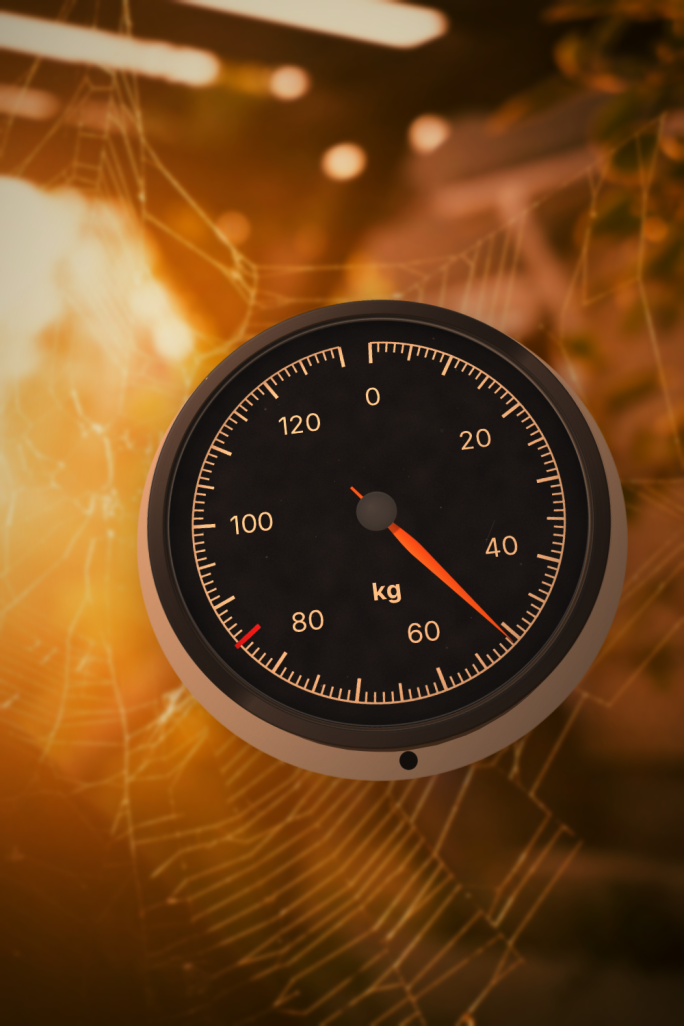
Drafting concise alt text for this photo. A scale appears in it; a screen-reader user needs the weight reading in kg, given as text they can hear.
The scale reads 51 kg
